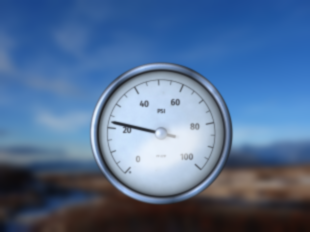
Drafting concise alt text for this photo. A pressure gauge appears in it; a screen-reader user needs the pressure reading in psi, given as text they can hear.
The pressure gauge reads 22.5 psi
